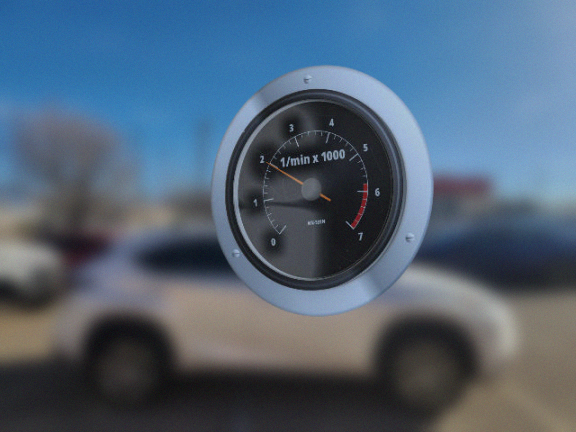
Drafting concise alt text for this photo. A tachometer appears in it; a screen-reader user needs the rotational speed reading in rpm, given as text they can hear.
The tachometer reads 2000 rpm
